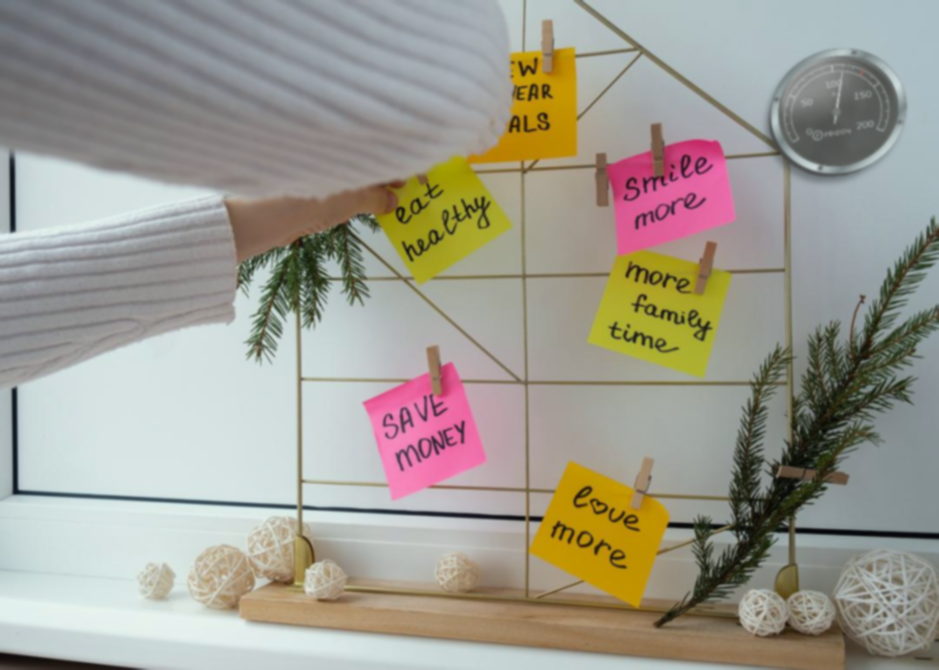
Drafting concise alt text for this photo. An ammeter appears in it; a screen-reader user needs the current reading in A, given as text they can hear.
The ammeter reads 110 A
